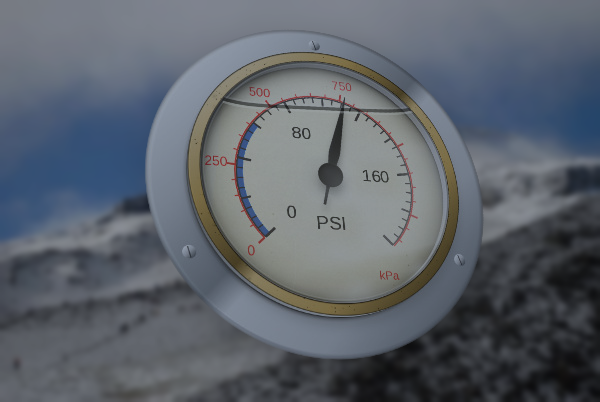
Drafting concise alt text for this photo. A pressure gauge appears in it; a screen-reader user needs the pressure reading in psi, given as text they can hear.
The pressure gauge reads 110 psi
